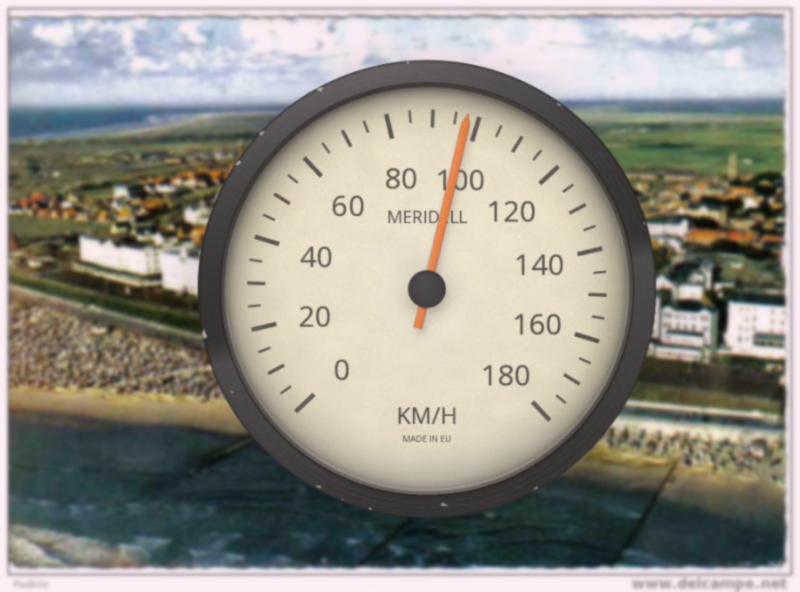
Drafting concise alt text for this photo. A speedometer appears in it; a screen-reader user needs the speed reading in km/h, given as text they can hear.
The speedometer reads 97.5 km/h
